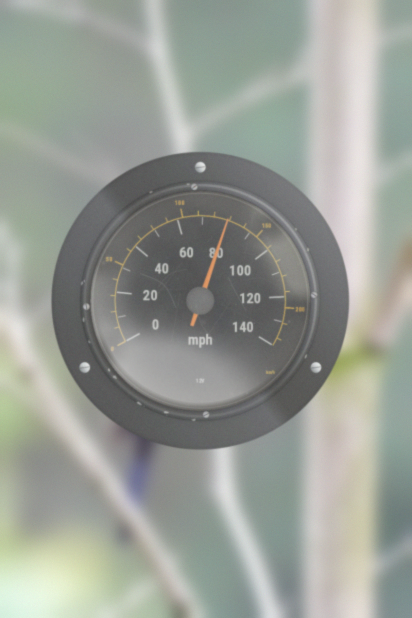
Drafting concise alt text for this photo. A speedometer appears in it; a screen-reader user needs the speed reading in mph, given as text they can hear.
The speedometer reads 80 mph
